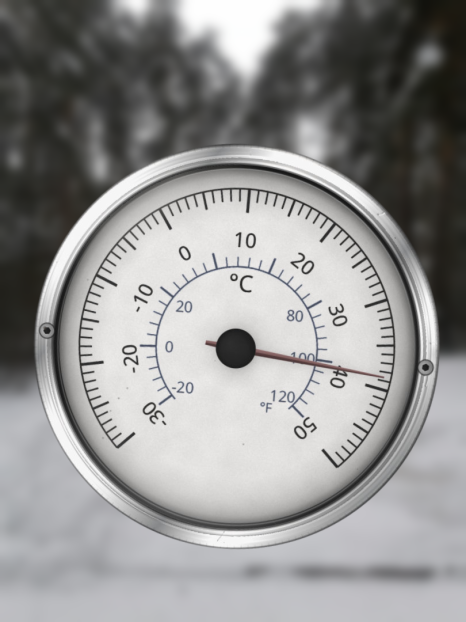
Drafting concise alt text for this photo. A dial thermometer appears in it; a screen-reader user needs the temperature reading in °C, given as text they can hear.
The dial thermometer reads 38.5 °C
